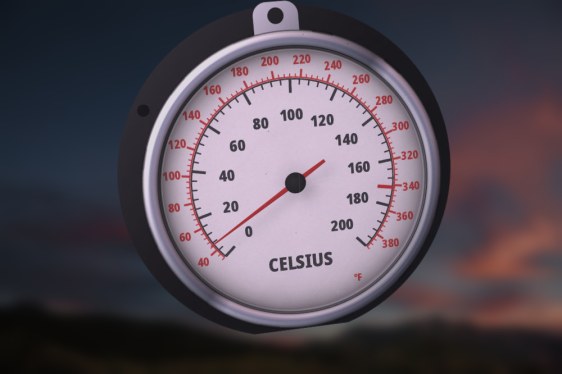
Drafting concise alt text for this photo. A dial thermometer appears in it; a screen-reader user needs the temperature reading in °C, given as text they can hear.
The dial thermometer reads 8 °C
